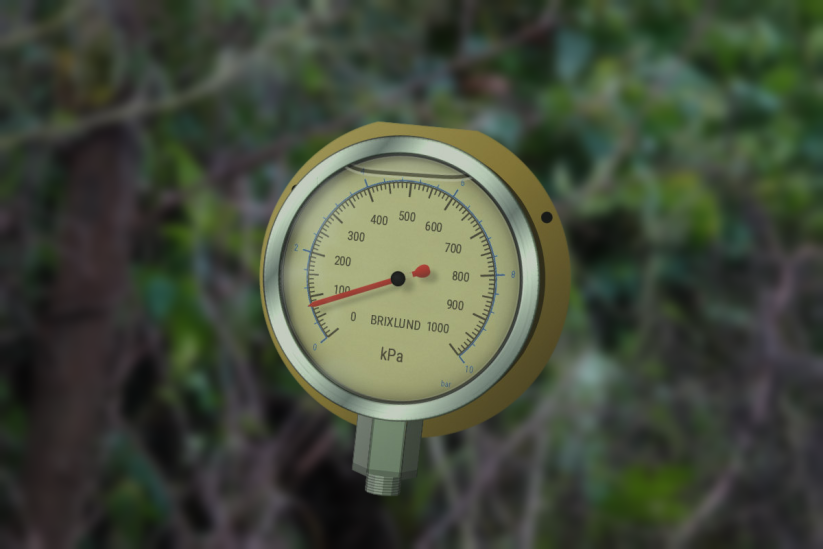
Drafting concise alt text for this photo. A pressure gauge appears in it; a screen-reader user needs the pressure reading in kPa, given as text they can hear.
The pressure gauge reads 80 kPa
